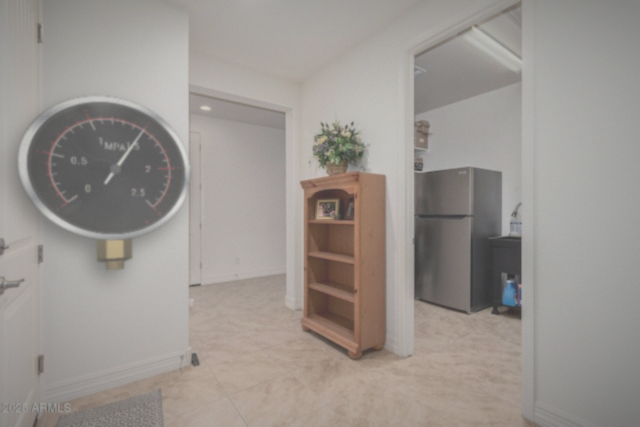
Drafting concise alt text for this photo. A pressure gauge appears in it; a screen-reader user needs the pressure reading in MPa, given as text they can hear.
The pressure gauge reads 1.5 MPa
